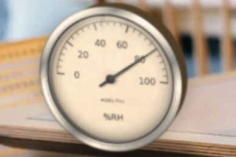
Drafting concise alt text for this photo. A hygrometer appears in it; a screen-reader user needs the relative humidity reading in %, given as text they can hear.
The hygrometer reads 80 %
